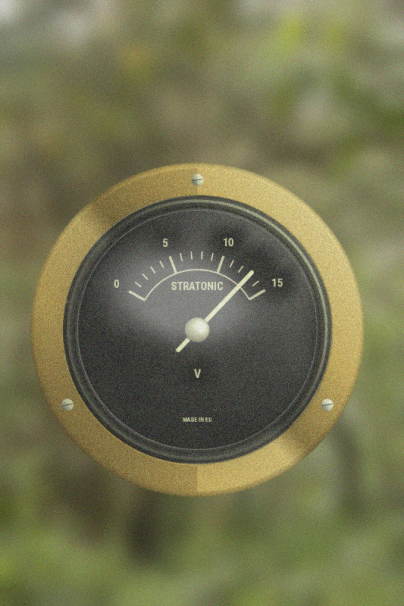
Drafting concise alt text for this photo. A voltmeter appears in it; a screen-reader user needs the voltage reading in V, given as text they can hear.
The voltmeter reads 13 V
